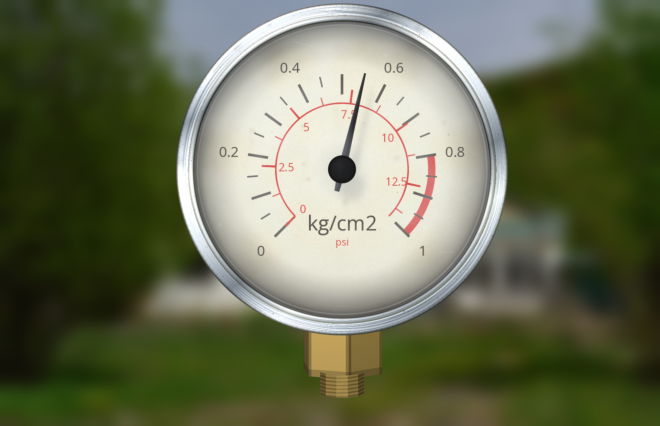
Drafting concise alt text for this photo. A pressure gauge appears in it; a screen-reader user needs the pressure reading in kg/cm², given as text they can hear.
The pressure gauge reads 0.55 kg/cm²
